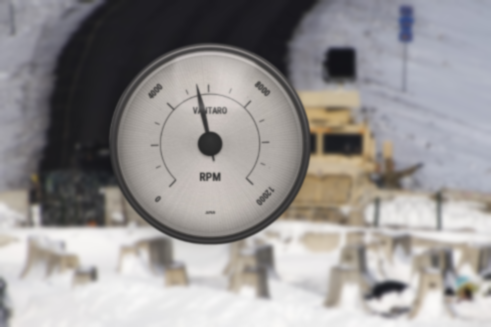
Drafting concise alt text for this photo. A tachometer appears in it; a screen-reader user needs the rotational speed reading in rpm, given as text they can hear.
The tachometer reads 5500 rpm
